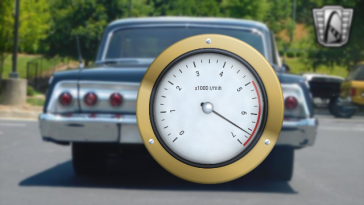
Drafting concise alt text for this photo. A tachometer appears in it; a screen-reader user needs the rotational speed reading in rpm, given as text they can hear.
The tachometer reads 6625 rpm
